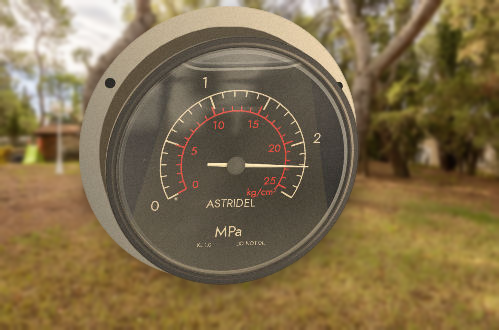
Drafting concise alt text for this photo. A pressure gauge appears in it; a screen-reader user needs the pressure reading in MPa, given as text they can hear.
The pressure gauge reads 2.2 MPa
